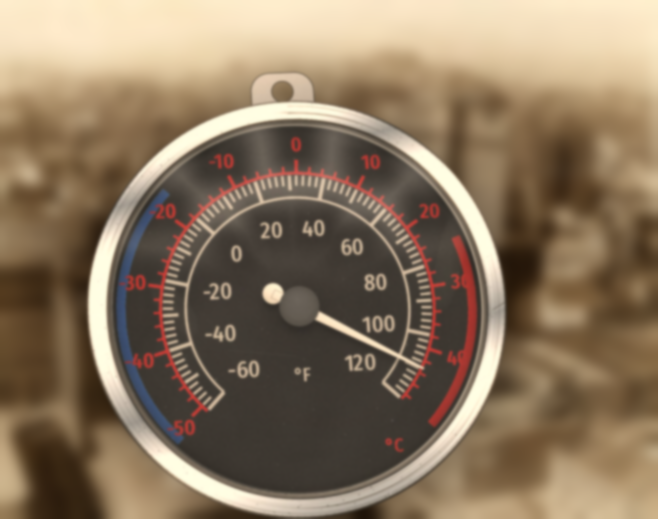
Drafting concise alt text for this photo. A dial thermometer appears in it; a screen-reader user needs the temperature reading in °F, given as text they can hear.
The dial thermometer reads 110 °F
